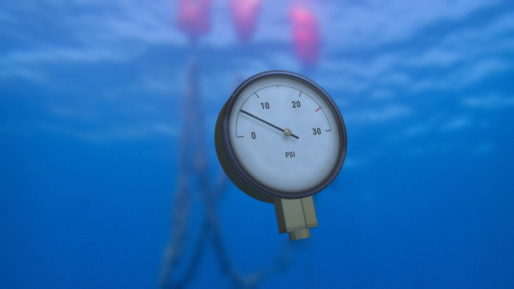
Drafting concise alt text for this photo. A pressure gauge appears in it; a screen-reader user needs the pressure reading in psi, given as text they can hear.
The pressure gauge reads 5 psi
